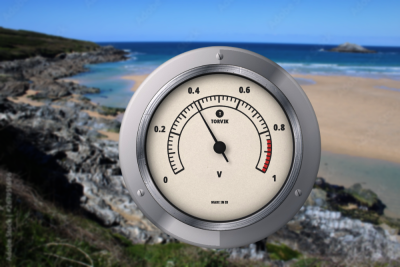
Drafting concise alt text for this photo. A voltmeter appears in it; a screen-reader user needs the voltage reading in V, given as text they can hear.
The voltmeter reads 0.38 V
